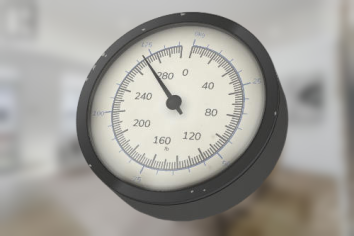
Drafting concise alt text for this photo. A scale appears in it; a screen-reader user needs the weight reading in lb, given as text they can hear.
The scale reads 270 lb
